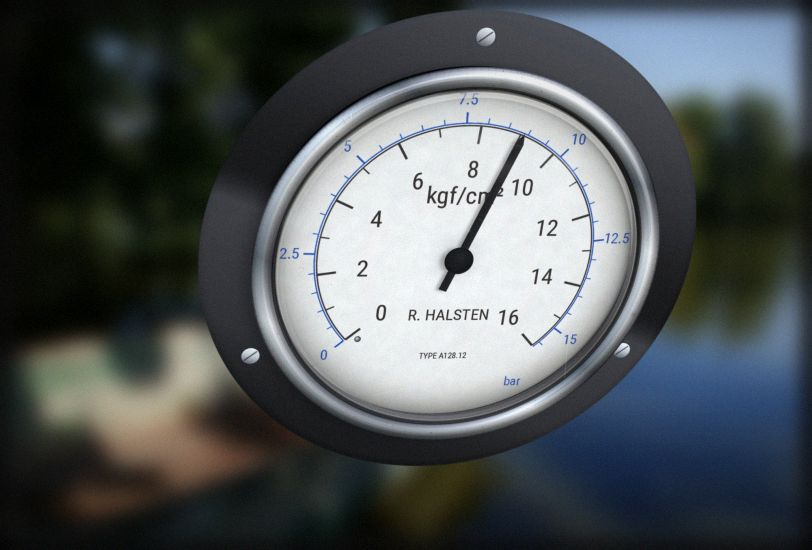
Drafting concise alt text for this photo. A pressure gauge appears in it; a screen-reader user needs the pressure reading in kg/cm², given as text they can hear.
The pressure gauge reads 9 kg/cm²
